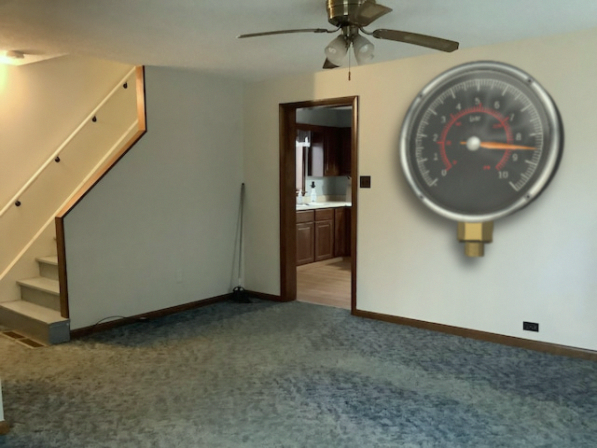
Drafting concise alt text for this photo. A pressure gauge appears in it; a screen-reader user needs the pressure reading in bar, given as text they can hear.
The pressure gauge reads 8.5 bar
